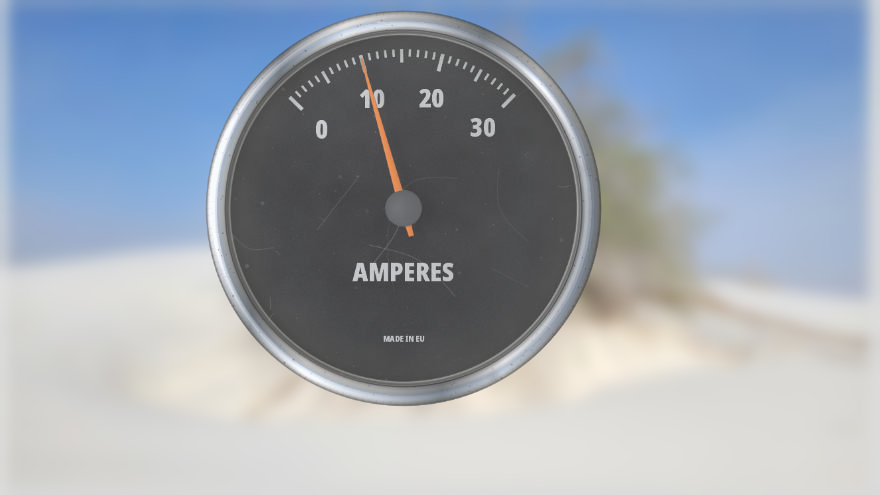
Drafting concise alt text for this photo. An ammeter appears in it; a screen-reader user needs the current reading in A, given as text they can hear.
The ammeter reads 10 A
